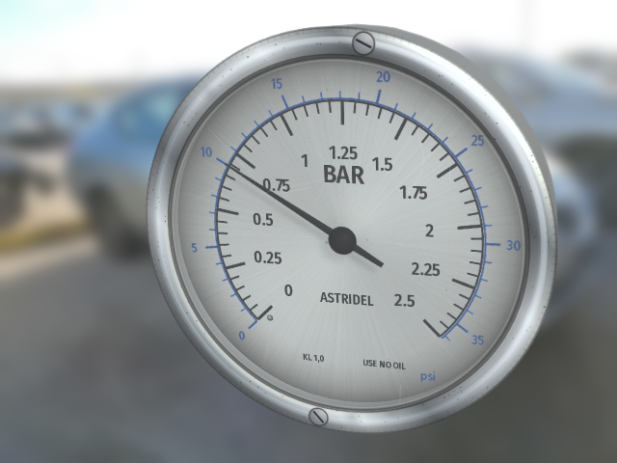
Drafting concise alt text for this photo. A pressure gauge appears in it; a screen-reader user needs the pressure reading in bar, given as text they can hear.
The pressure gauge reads 0.7 bar
